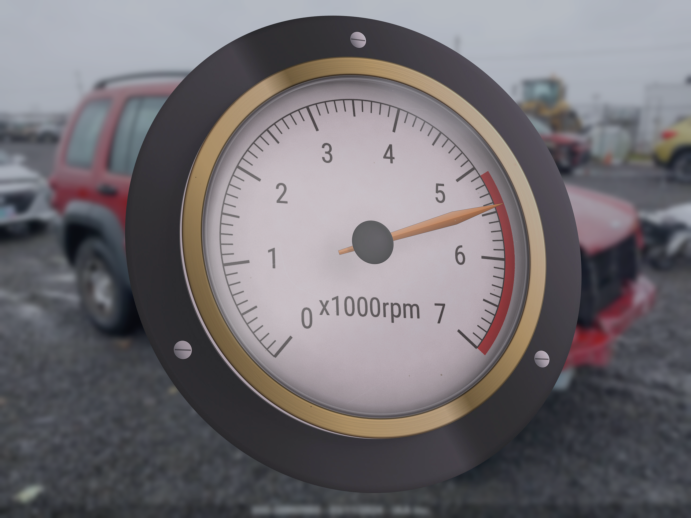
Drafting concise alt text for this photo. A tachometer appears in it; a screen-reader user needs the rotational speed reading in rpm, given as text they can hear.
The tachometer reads 5450 rpm
